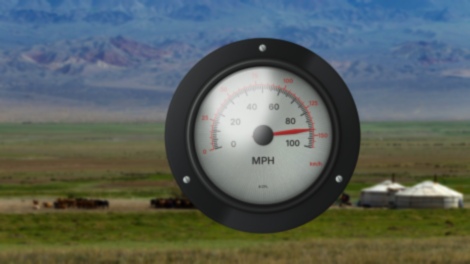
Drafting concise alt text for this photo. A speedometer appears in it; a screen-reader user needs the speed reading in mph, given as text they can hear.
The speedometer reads 90 mph
